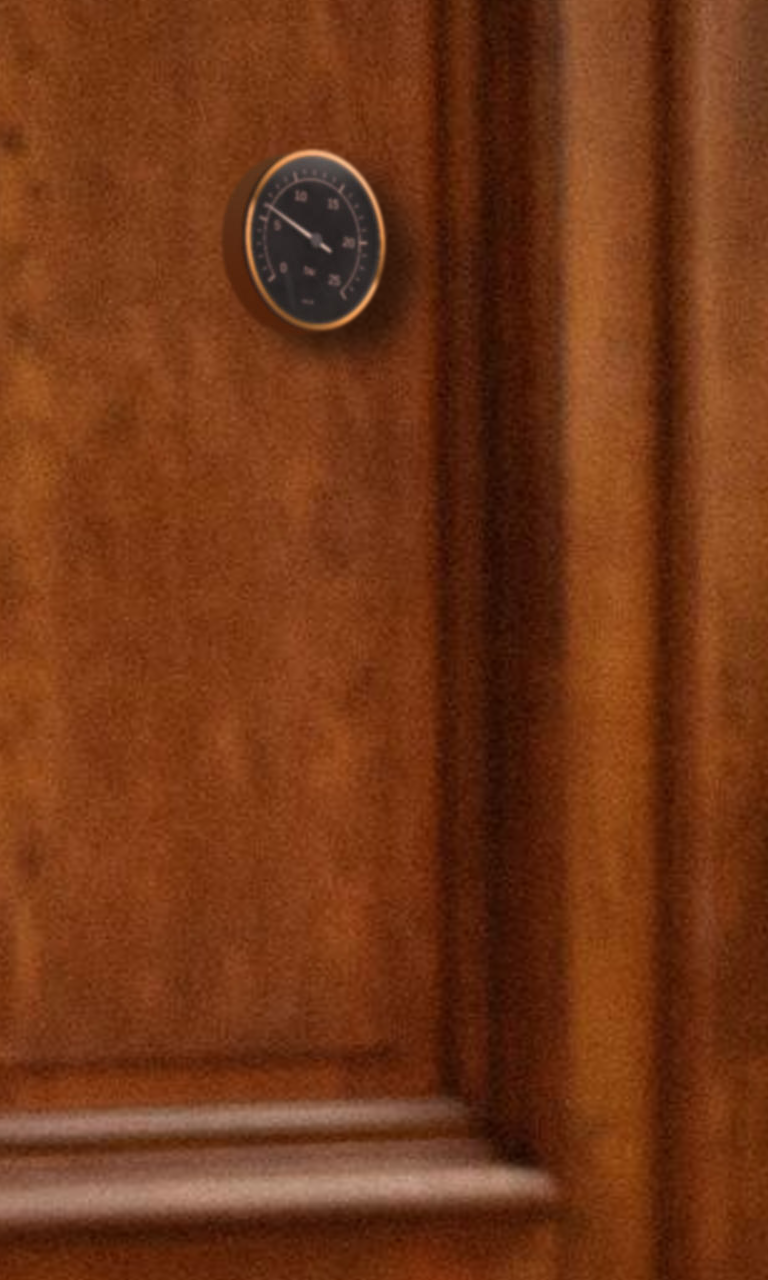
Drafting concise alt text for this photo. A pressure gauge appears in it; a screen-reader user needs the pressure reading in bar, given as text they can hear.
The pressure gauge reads 6 bar
